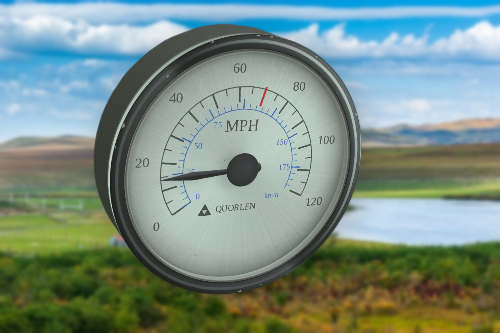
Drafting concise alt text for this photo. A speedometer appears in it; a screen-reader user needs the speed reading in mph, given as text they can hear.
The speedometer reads 15 mph
